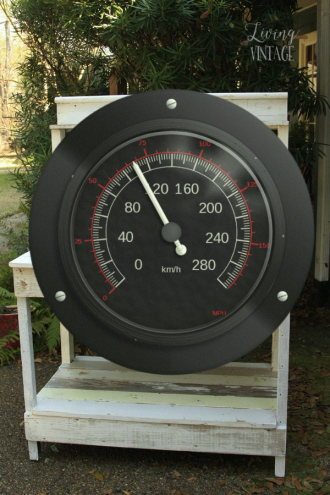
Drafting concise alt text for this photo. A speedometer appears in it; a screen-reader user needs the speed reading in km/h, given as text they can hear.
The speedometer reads 110 km/h
